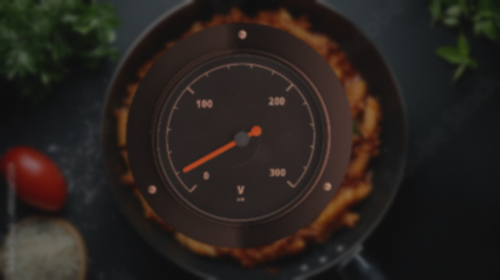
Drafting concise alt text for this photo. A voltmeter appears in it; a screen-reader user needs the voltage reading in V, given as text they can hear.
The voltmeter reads 20 V
